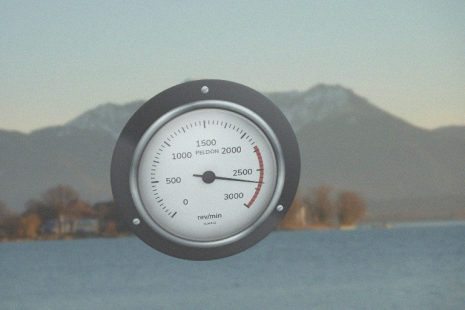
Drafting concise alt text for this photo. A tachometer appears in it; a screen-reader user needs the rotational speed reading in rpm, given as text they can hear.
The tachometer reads 2650 rpm
